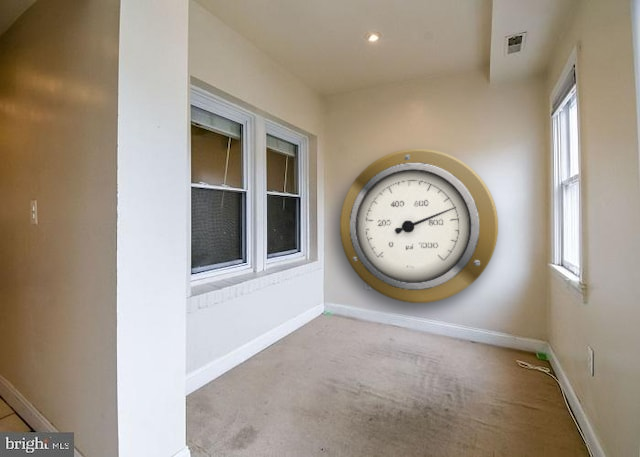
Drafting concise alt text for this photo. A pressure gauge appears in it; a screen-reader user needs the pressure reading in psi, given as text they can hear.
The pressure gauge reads 750 psi
